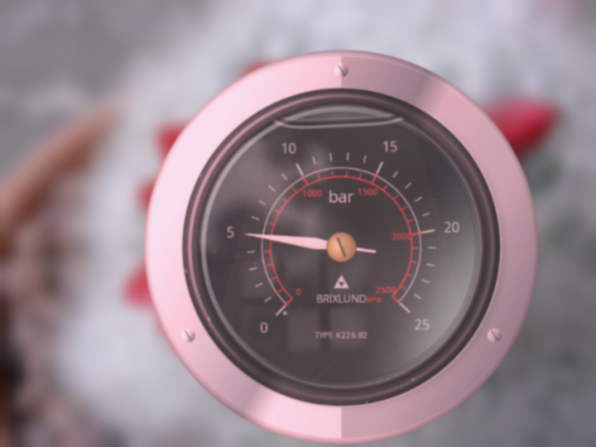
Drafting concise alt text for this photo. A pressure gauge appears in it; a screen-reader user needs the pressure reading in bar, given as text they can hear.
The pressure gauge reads 5 bar
